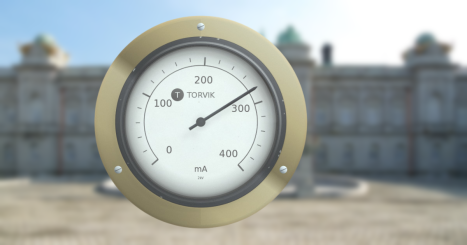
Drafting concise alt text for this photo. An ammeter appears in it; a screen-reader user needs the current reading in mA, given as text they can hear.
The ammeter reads 280 mA
